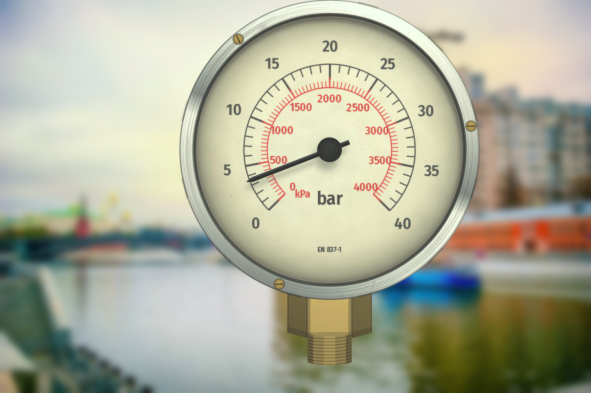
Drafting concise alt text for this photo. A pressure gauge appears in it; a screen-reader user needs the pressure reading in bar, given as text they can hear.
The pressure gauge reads 3.5 bar
